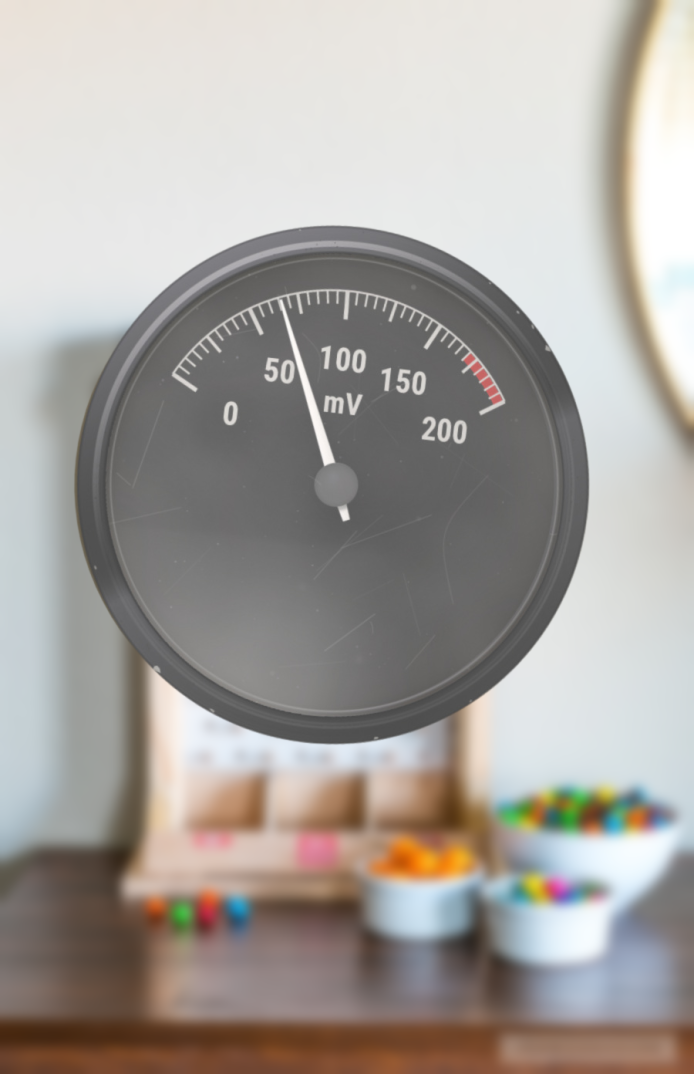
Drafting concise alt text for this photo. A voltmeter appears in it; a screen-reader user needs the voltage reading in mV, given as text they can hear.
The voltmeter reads 65 mV
